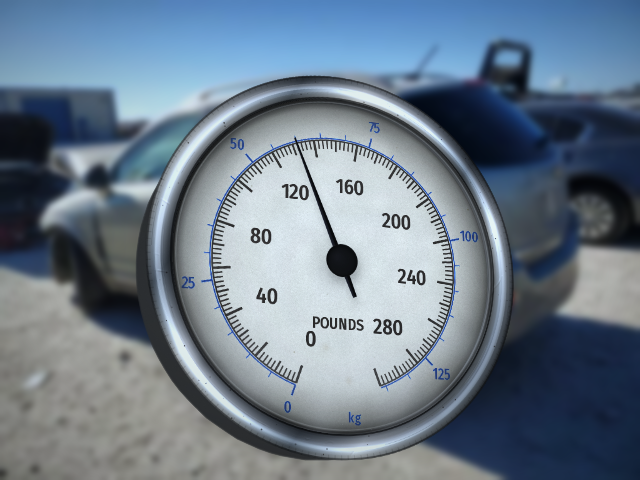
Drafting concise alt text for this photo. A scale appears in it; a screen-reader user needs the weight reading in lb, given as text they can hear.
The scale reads 130 lb
